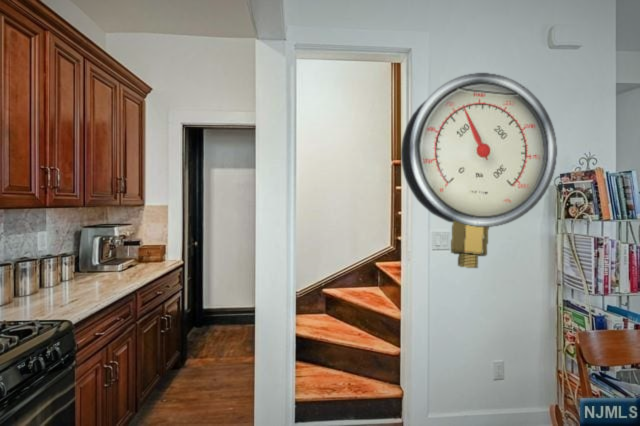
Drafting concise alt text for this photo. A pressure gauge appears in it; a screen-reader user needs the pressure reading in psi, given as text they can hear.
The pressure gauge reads 120 psi
